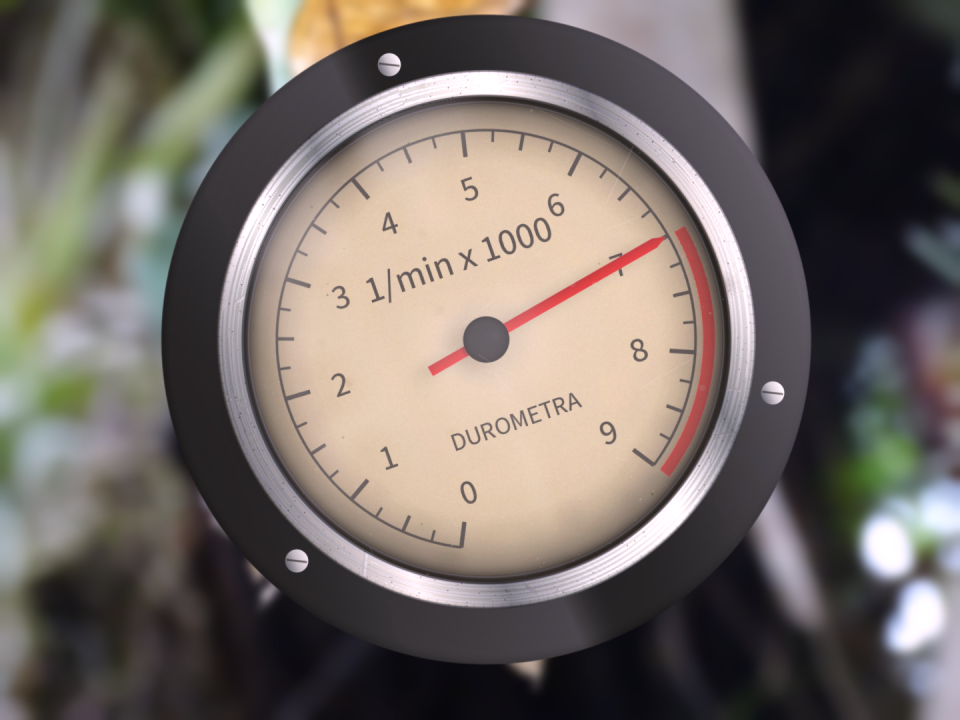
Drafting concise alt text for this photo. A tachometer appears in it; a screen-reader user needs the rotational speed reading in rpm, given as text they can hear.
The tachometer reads 7000 rpm
